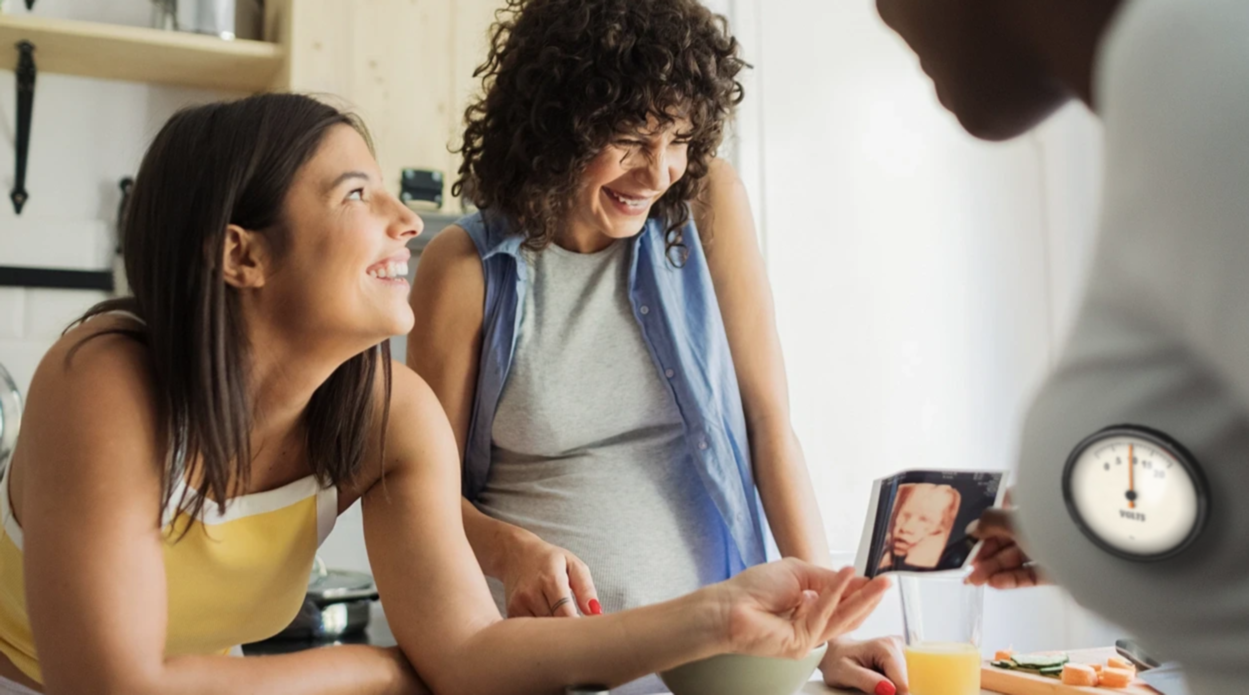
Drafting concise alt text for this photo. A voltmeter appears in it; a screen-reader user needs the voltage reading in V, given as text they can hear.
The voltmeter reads 10 V
